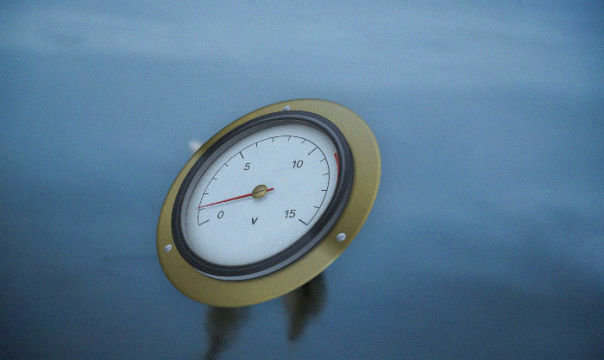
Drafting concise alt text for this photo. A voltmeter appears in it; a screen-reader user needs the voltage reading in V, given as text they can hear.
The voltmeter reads 1 V
